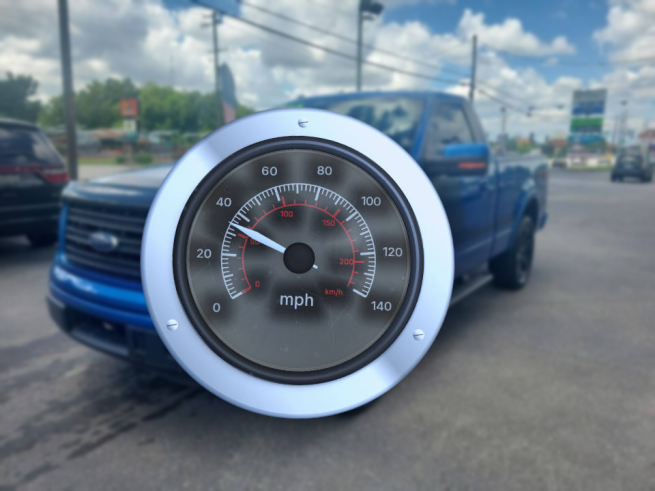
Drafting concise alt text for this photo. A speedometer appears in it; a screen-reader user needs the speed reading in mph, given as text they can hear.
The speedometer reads 34 mph
